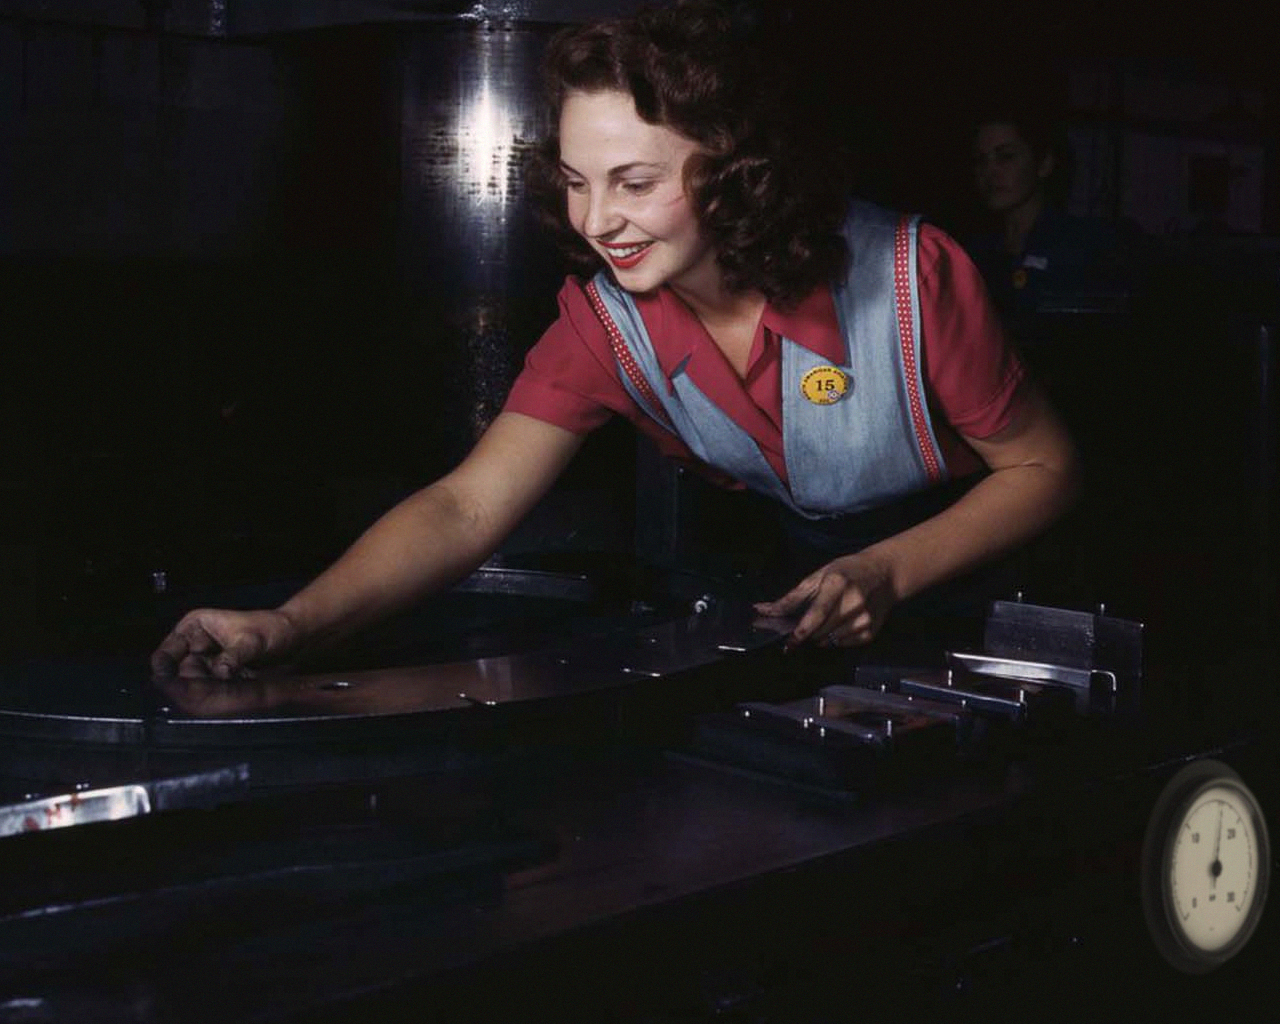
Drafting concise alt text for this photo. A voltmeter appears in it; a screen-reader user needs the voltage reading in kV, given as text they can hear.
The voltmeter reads 16 kV
